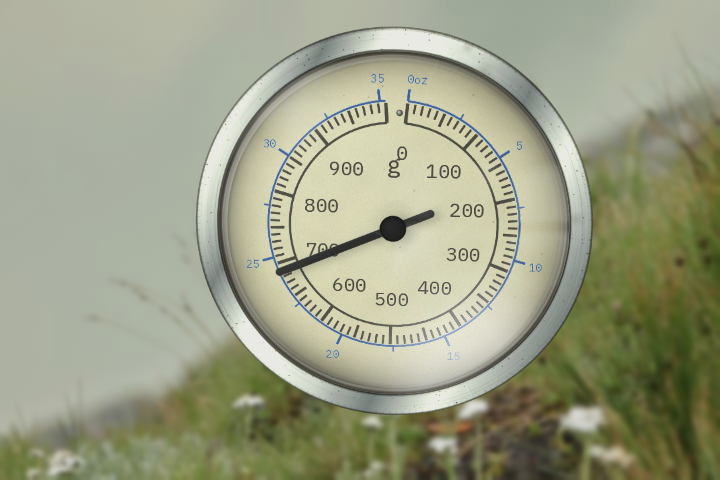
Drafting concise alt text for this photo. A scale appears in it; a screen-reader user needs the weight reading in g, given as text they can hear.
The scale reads 690 g
